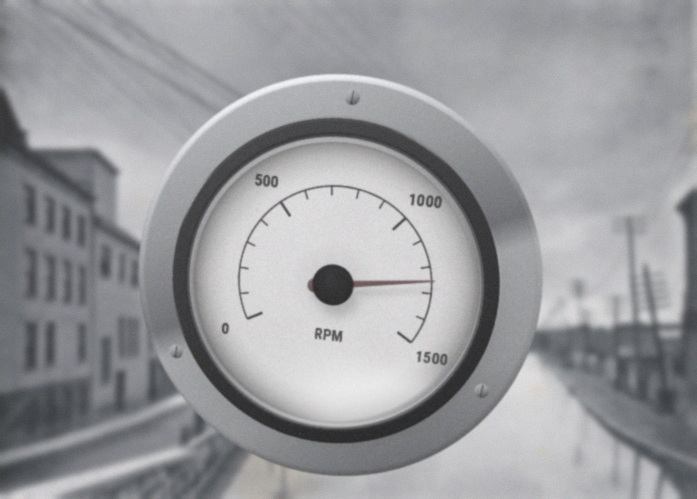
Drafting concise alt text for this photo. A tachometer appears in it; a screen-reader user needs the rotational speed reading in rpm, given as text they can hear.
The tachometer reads 1250 rpm
